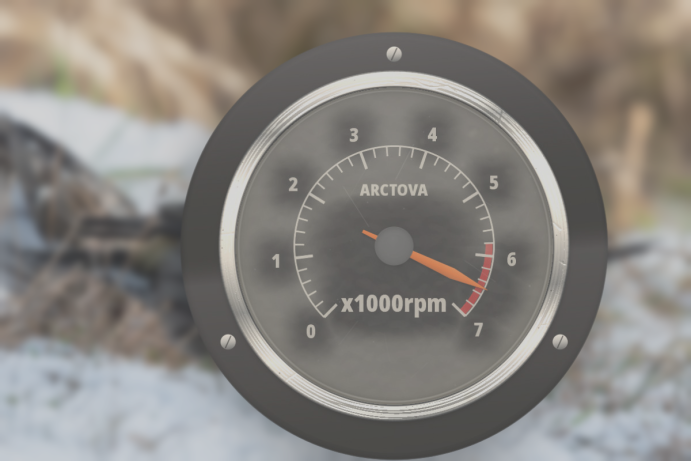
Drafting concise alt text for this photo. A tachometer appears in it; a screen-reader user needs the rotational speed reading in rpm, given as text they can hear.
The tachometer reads 6500 rpm
